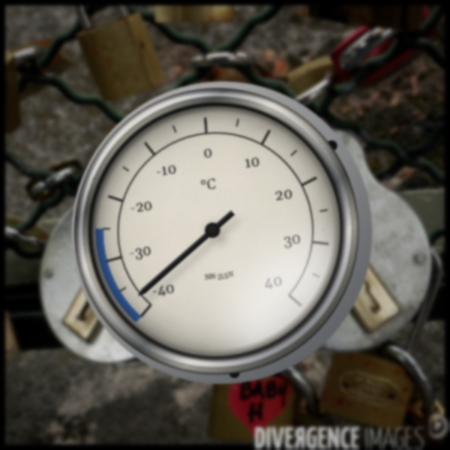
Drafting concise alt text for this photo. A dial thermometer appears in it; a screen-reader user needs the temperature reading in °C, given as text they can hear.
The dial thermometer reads -37.5 °C
